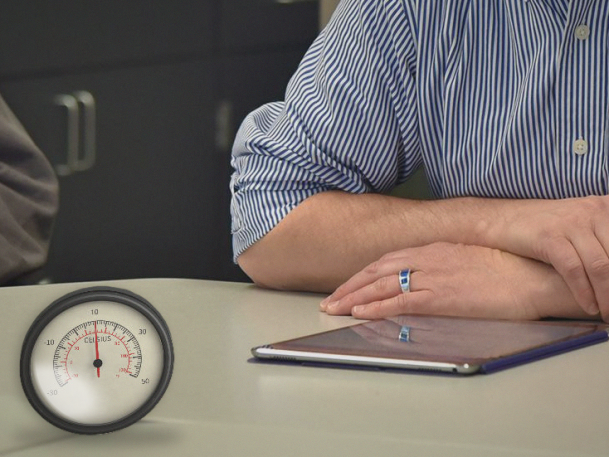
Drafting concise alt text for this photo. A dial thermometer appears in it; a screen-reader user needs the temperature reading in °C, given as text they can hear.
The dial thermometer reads 10 °C
